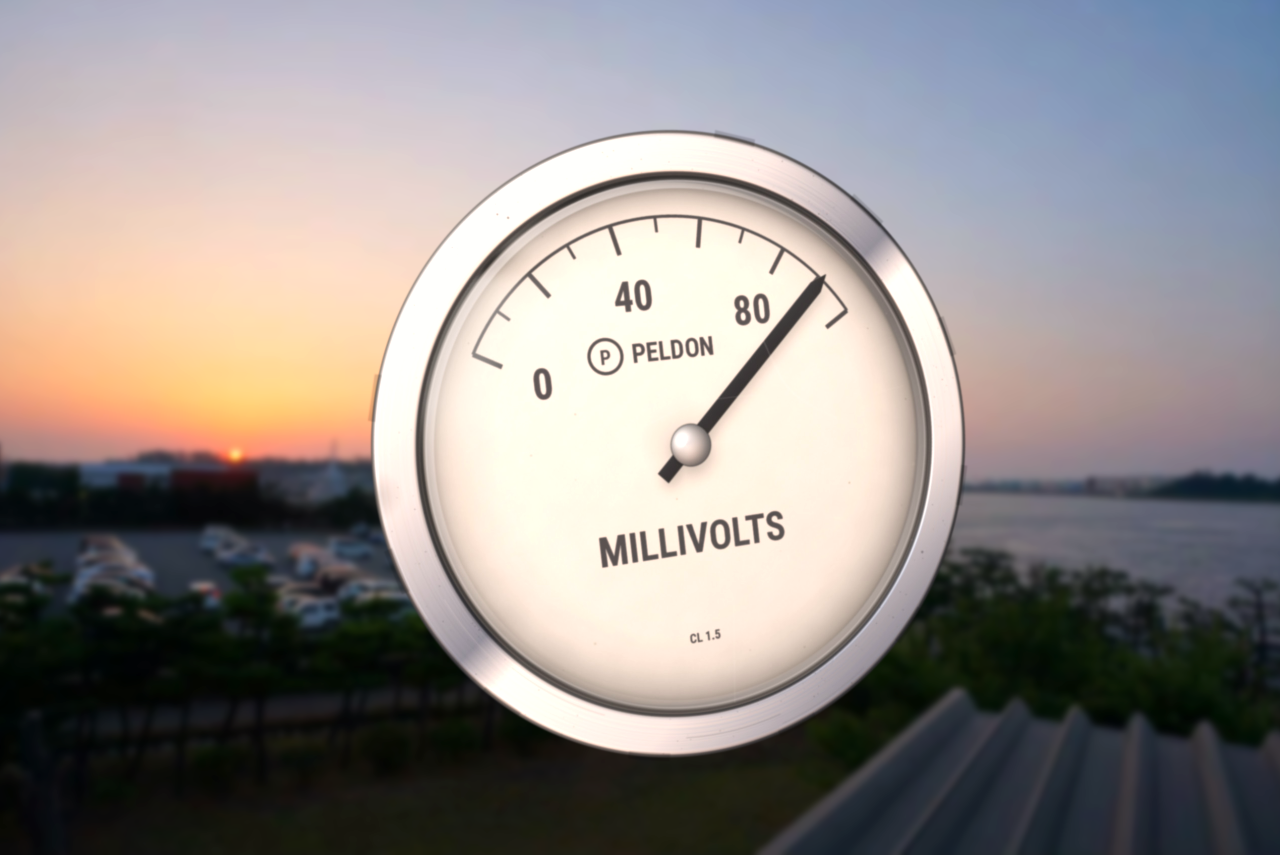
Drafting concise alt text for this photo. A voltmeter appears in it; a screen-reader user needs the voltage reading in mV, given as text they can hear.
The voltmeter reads 90 mV
